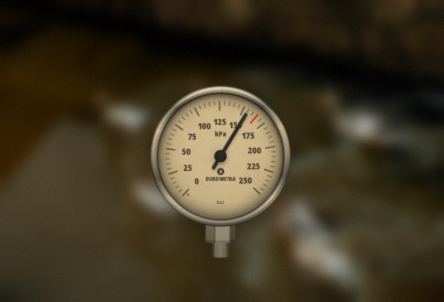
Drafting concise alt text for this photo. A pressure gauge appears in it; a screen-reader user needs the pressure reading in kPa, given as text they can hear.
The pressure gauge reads 155 kPa
